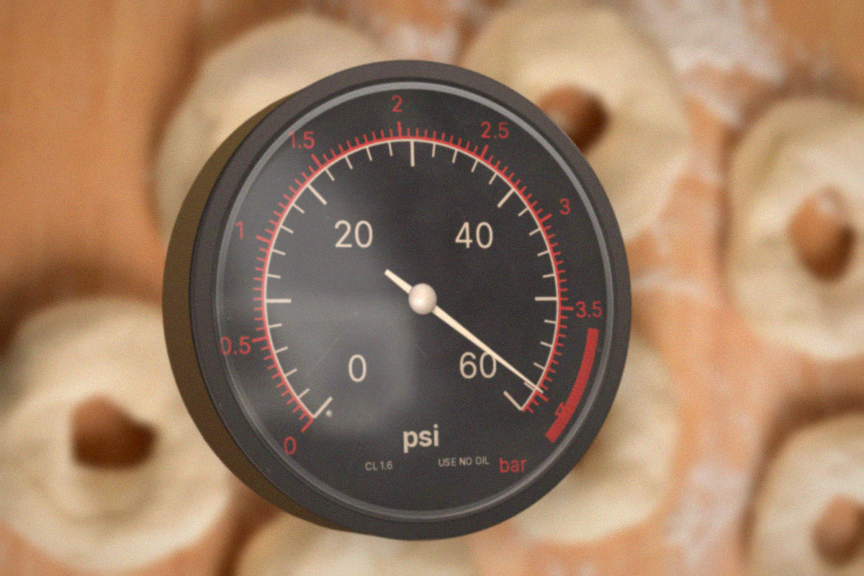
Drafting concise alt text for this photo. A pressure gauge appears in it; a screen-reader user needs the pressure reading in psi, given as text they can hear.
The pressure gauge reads 58 psi
